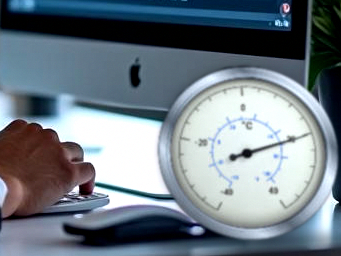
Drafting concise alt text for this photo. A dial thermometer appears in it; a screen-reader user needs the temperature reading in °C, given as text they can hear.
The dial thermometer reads 20 °C
